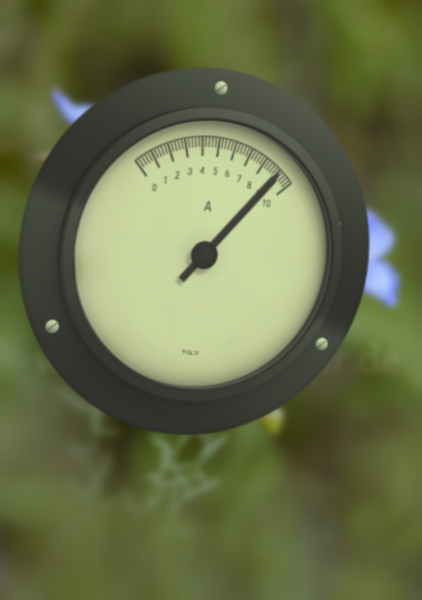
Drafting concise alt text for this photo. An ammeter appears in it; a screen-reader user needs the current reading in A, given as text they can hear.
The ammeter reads 9 A
